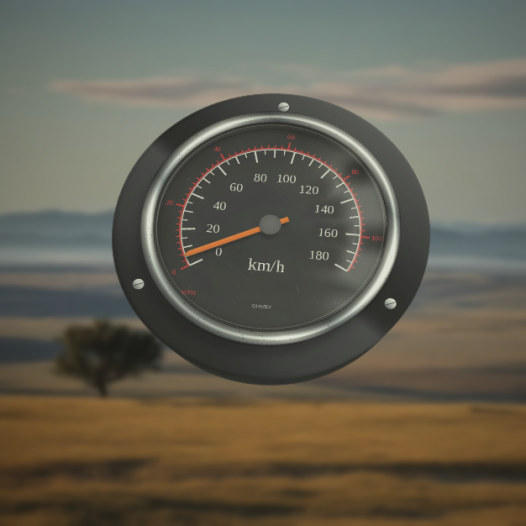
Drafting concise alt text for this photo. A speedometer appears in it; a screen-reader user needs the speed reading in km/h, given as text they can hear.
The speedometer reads 5 km/h
